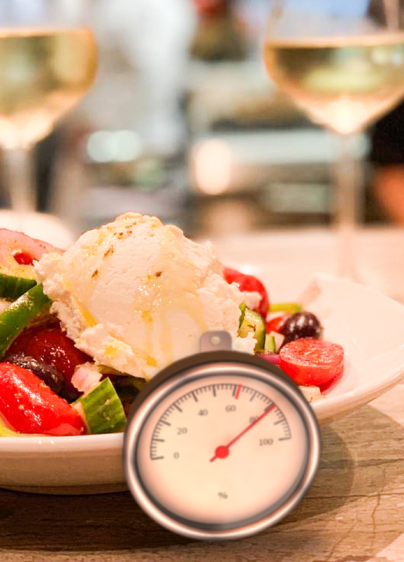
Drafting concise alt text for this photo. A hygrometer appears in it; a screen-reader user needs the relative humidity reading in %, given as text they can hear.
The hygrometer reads 80 %
